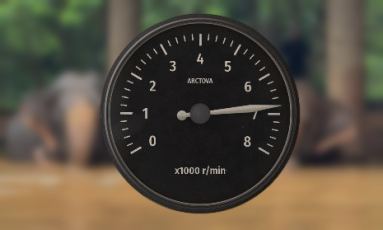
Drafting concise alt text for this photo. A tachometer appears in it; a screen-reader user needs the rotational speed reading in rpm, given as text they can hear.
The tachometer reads 6800 rpm
